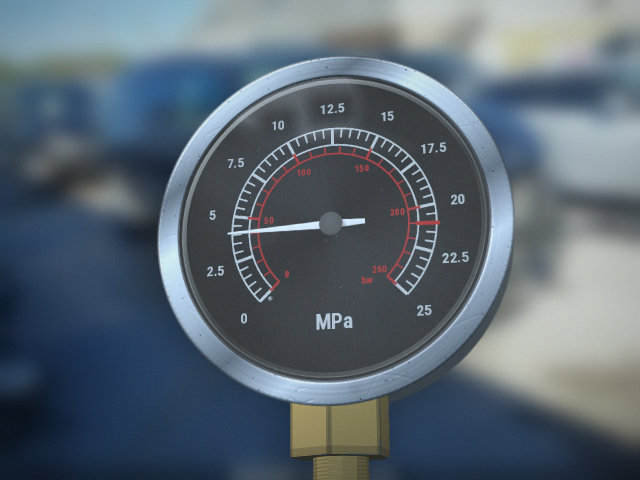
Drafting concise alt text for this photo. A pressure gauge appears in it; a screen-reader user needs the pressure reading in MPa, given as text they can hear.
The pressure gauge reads 4 MPa
